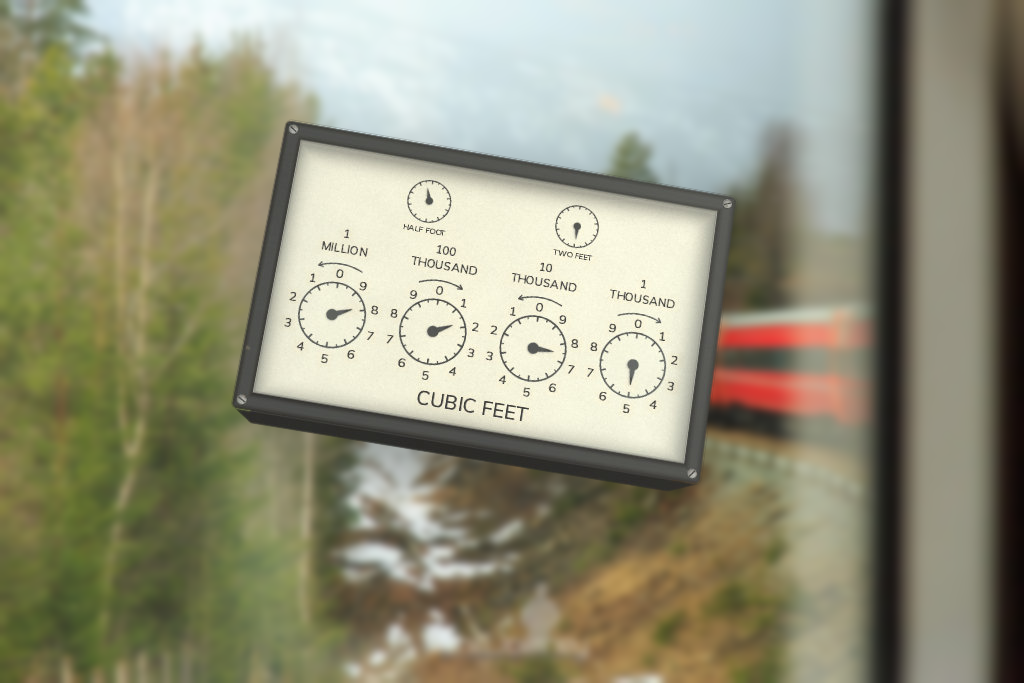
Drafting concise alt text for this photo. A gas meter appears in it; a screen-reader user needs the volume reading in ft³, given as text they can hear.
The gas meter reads 817500 ft³
